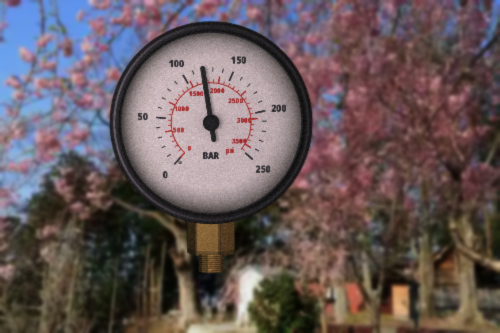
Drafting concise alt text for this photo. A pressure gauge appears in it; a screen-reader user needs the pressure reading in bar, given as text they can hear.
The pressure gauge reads 120 bar
